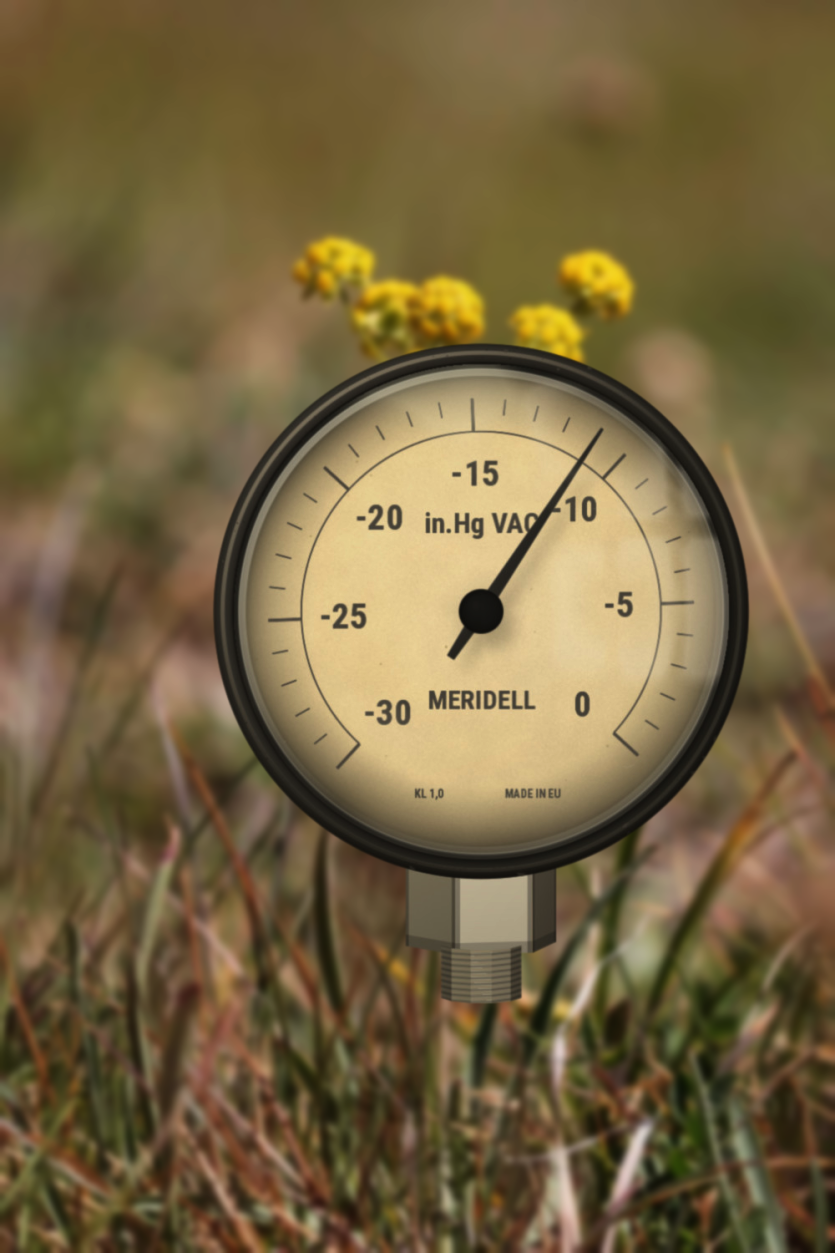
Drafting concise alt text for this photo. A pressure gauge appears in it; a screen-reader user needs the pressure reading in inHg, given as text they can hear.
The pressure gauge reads -11 inHg
